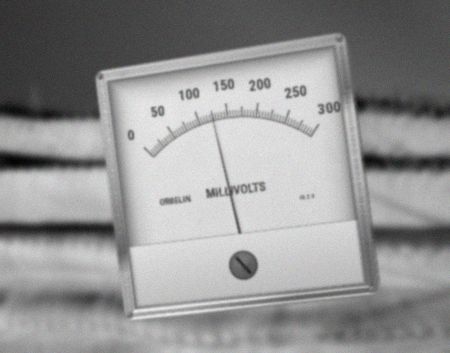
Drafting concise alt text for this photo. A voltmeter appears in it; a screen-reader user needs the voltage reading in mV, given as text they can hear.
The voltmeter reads 125 mV
